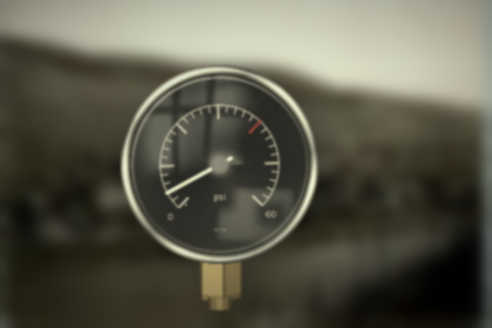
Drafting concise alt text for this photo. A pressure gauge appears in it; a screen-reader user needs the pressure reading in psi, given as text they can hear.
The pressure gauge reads 4 psi
